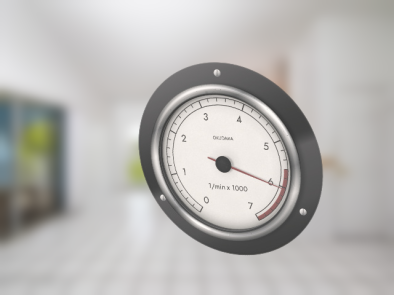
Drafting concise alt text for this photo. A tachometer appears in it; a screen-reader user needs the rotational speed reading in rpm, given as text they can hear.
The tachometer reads 6000 rpm
